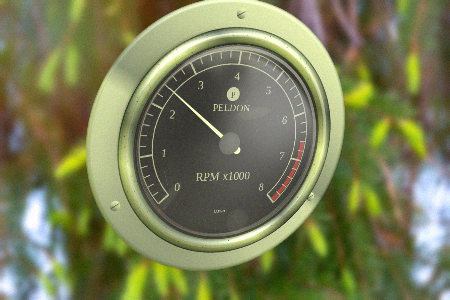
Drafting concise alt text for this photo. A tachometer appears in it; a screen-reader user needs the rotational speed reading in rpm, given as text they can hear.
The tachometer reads 2400 rpm
